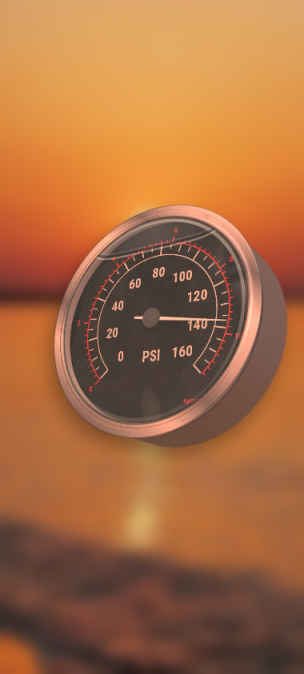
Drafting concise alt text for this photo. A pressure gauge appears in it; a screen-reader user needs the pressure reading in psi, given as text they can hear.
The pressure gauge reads 137.5 psi
